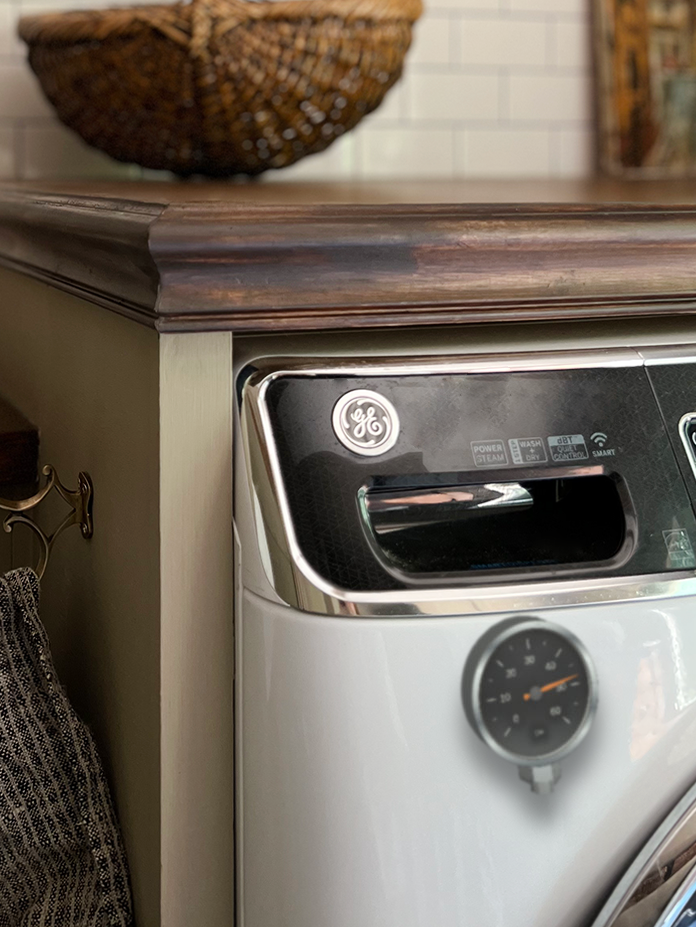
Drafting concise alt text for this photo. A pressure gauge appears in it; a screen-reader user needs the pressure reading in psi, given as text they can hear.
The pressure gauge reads 47.5 psi
